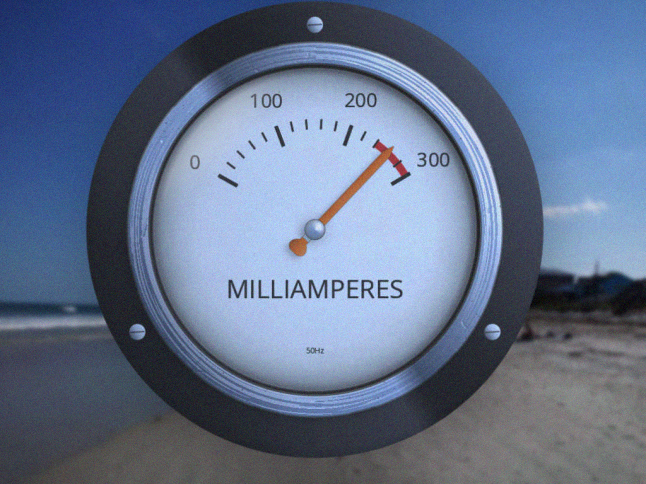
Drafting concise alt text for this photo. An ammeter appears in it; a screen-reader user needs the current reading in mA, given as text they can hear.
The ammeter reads 260 mA
